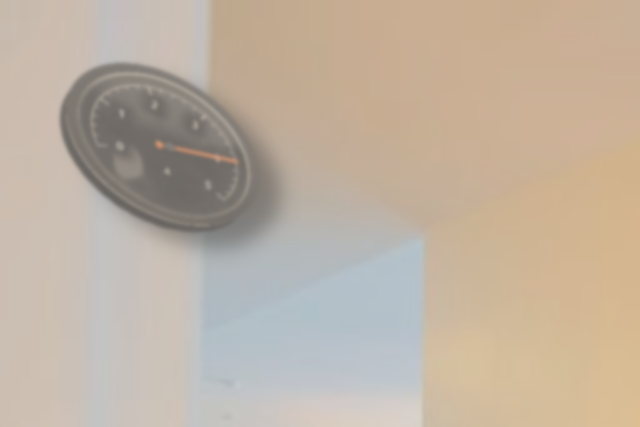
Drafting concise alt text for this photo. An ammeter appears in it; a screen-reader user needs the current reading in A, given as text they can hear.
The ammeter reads 4 A
